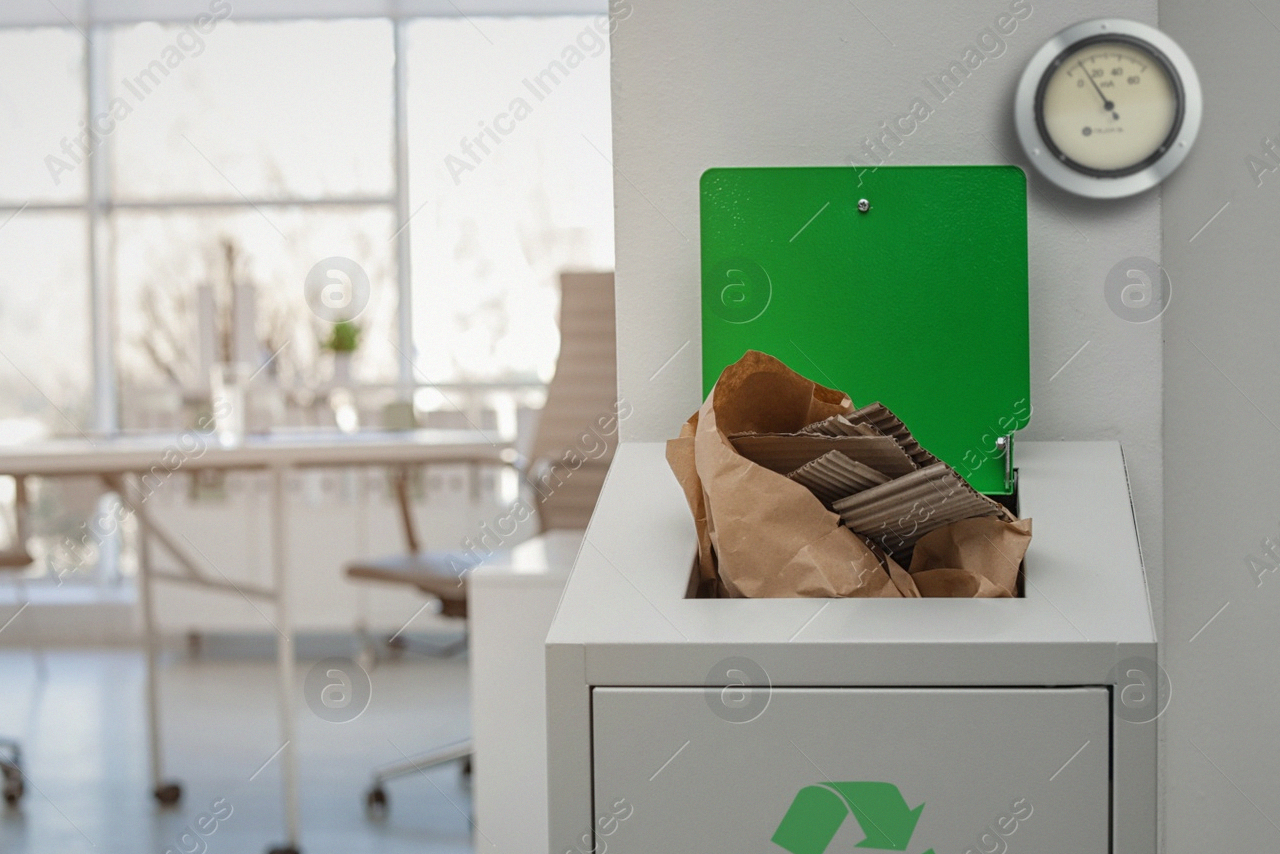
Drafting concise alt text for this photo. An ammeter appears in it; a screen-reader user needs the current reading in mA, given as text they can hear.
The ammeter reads 10 mA
